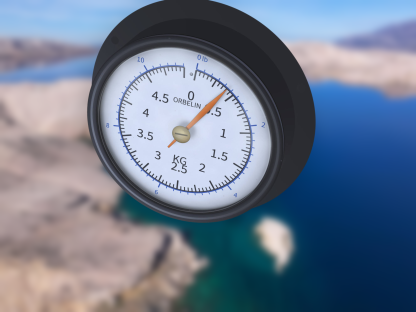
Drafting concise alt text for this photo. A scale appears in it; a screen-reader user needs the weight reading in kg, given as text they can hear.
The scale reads 0.4 kg
